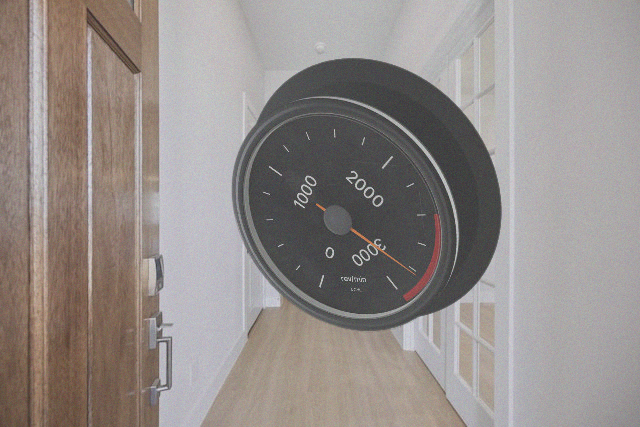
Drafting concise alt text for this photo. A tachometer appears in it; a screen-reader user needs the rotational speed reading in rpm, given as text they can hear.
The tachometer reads 2800 rpm
